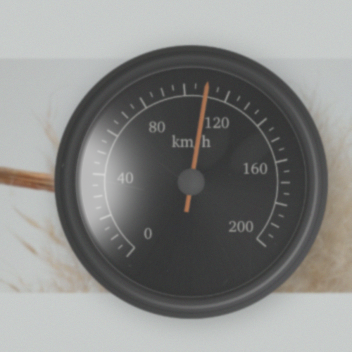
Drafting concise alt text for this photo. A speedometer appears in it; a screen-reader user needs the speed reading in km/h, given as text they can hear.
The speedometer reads 110 km/h
